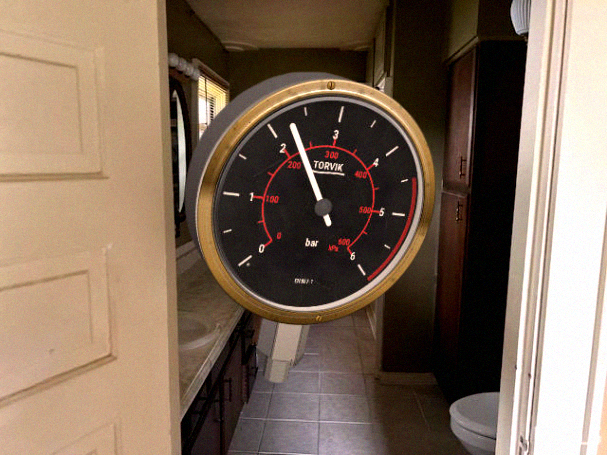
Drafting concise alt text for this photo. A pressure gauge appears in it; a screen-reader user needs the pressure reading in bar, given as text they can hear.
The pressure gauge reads 2.25 bar
